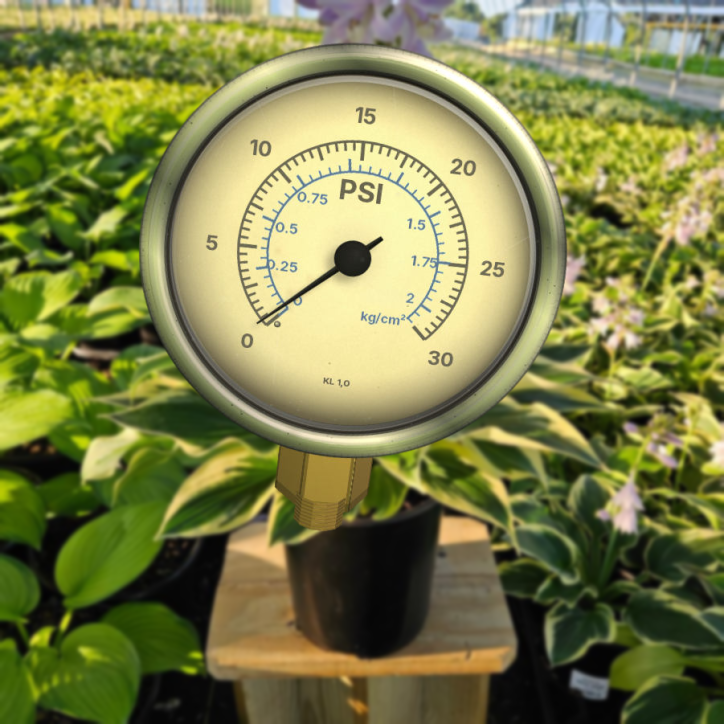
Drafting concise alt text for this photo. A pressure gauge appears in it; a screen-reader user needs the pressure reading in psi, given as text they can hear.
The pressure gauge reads 0.5 psi
